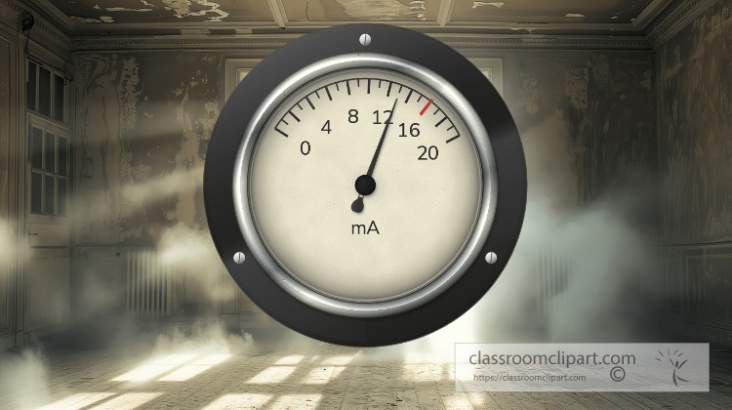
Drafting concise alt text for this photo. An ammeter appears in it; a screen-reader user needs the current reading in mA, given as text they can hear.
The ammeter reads 13 mA
